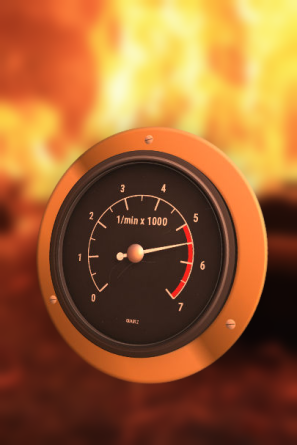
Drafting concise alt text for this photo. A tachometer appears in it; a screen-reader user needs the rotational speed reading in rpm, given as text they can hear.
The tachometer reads 5500 rpm
